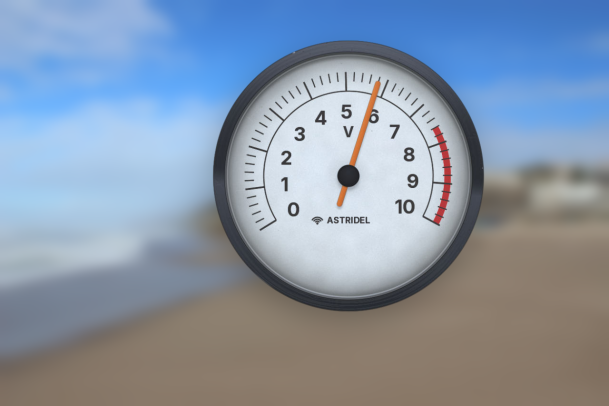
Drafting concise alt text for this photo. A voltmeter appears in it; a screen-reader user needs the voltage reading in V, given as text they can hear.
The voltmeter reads 5.8 V
